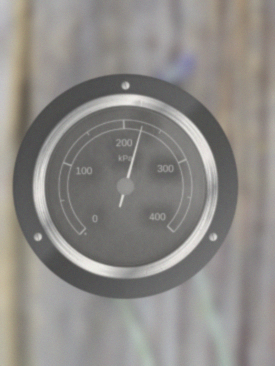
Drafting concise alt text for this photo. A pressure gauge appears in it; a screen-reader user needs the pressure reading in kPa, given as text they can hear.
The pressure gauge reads 225 kPa
